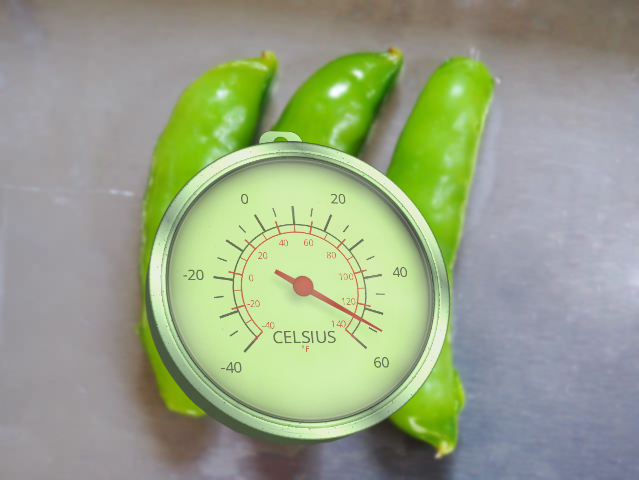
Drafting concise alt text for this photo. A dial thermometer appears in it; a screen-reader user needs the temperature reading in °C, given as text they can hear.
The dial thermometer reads 55 °C
